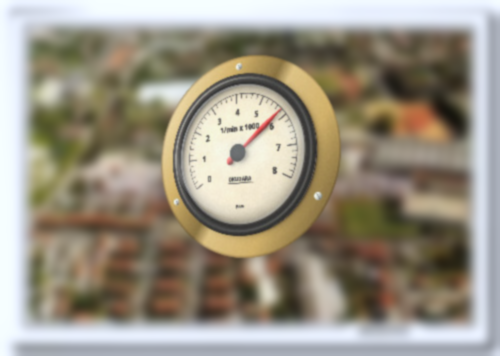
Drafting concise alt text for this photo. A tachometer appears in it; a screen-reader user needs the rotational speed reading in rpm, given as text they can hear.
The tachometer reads 5800 rpm
